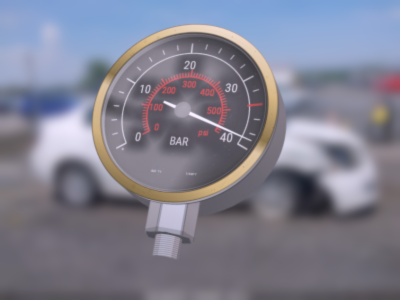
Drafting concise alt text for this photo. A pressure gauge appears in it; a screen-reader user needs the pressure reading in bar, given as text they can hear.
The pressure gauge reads 39 bar
